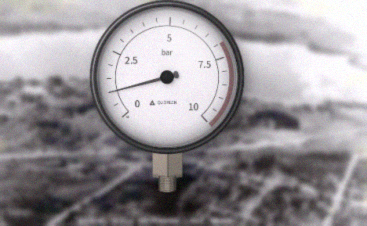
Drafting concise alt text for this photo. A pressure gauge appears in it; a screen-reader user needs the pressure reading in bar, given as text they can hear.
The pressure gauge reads 1 bar
